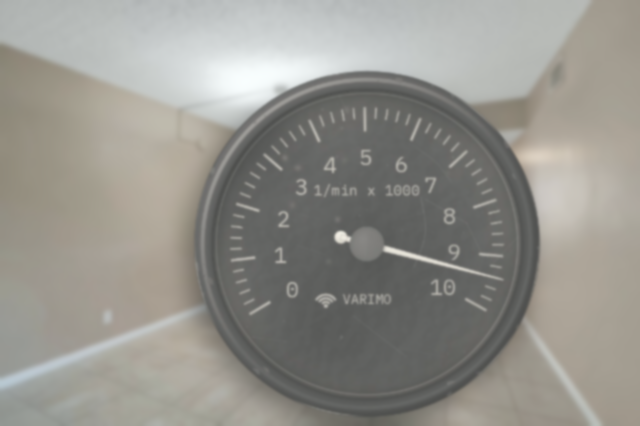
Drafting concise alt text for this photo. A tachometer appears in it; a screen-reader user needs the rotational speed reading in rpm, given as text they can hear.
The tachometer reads 9400 rpm
